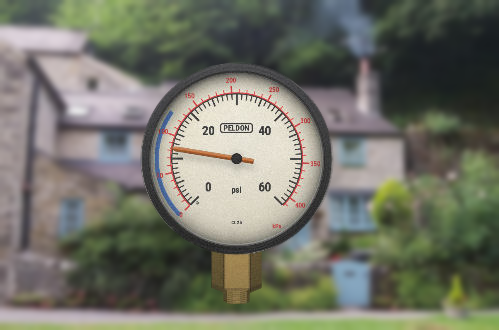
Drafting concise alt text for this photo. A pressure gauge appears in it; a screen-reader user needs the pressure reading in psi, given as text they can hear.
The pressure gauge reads 12 psi
